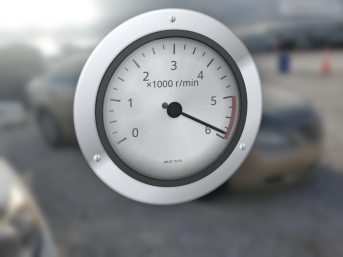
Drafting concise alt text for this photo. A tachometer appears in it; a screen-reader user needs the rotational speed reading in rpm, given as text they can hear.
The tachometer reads 5875 rpm
